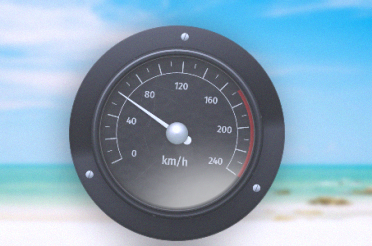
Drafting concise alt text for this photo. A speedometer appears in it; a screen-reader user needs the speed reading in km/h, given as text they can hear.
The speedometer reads 60 km/h
